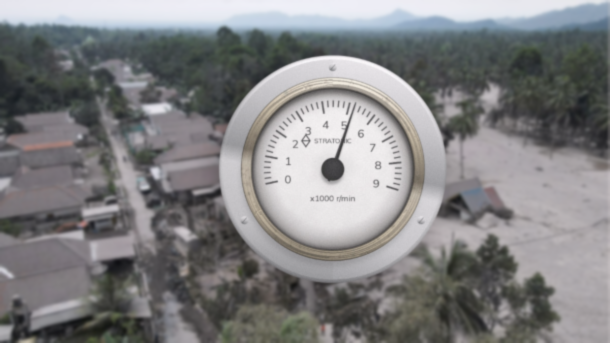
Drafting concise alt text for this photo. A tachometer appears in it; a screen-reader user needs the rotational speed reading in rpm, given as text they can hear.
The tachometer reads 5200 rpm
